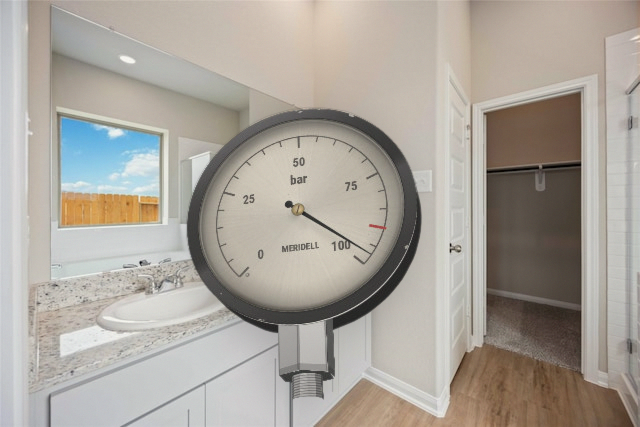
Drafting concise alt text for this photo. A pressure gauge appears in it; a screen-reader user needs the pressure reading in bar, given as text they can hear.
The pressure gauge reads 97.5 bar
